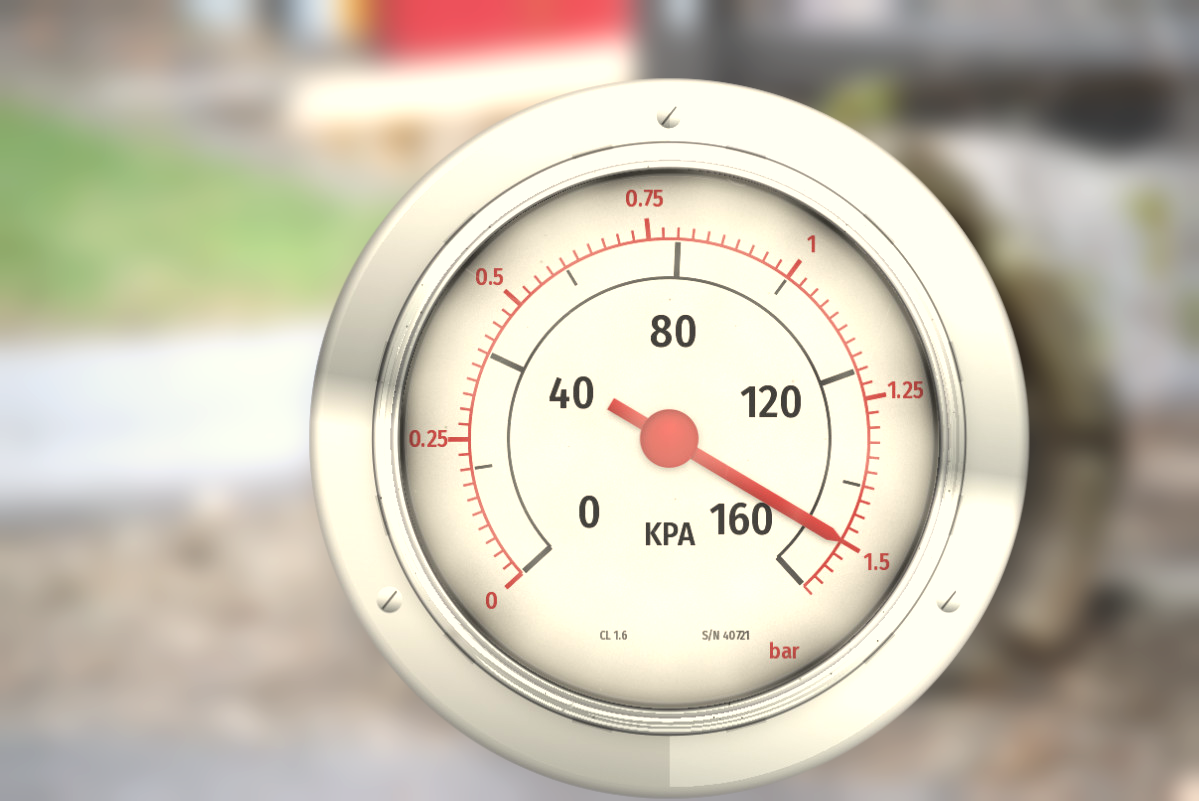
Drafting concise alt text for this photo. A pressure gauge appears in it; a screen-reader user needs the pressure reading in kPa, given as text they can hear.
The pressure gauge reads 150 kPa
